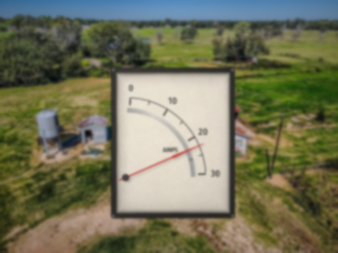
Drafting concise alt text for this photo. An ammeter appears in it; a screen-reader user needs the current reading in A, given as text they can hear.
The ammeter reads 22.5 A
